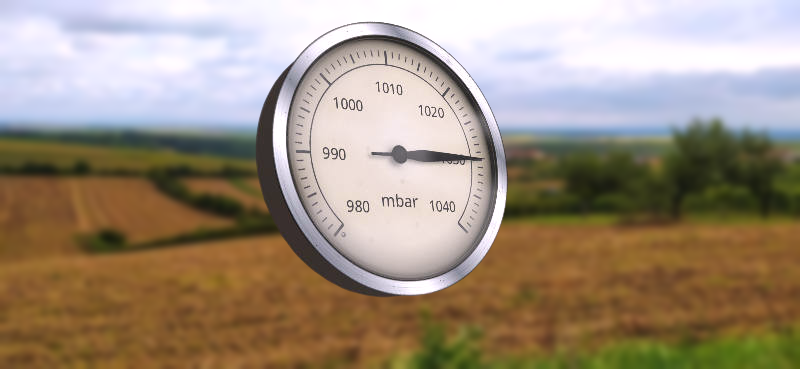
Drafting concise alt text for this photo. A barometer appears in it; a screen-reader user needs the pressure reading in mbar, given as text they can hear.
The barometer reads 1030 mbar
